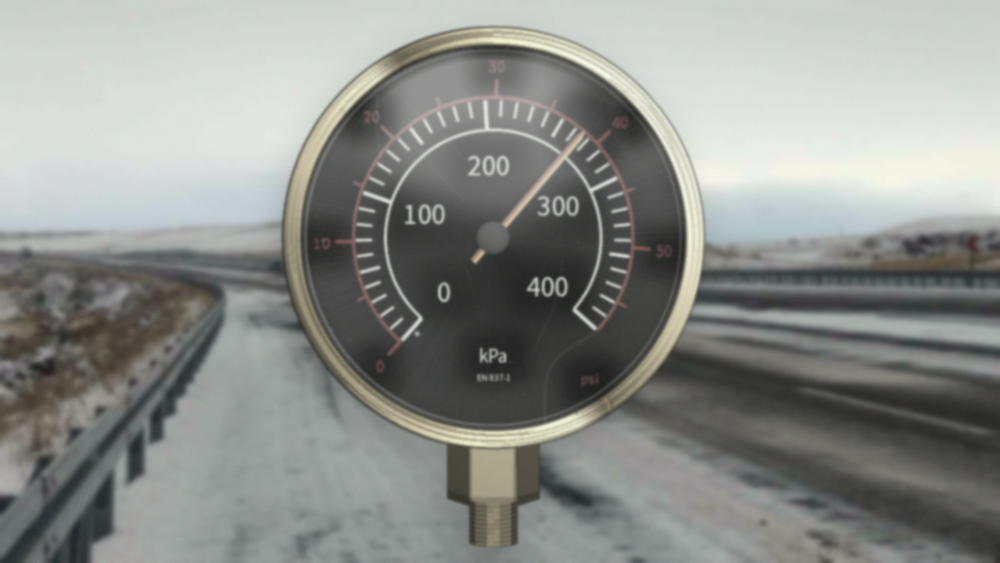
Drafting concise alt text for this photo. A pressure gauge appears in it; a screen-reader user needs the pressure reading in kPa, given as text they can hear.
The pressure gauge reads 265 kPa
